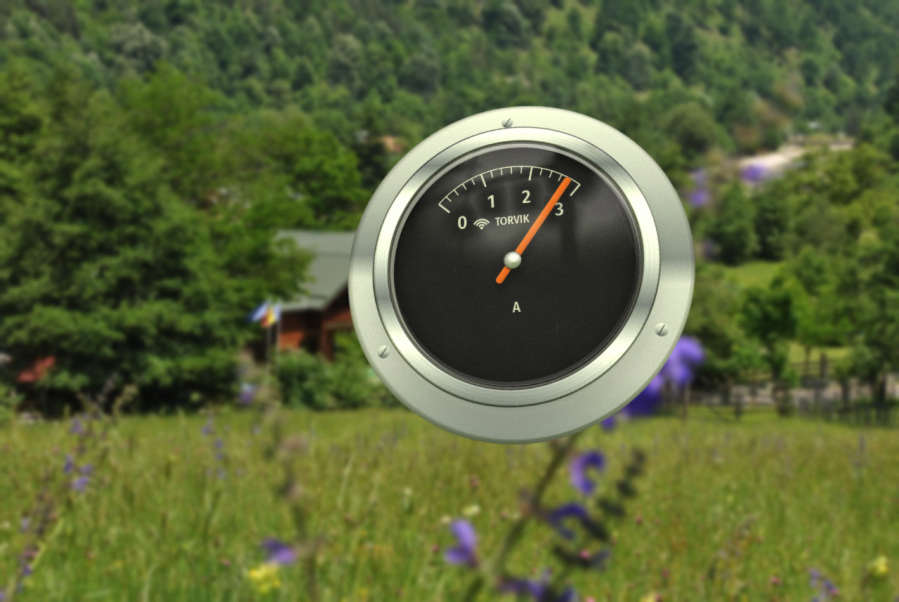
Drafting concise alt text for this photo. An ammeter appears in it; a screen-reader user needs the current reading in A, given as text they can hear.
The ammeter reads 2.8 A
